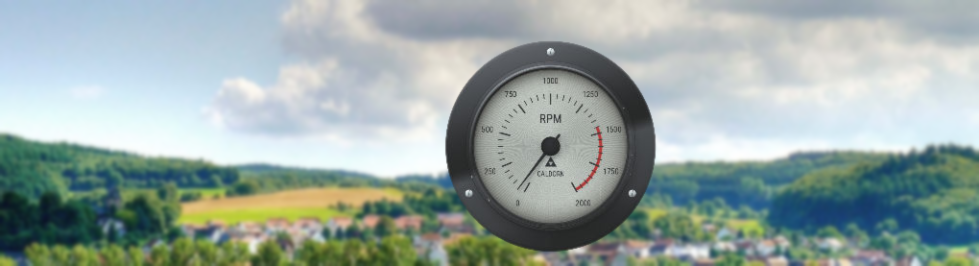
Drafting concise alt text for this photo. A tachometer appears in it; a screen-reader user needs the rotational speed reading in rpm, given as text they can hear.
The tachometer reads 50 rpm
